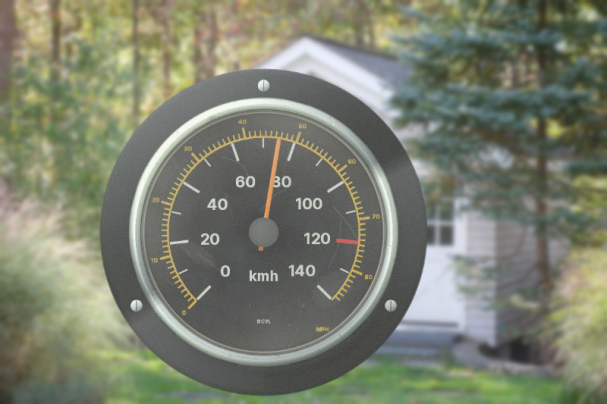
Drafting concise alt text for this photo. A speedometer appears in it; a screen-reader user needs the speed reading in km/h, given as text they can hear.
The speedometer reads 75 km/h
